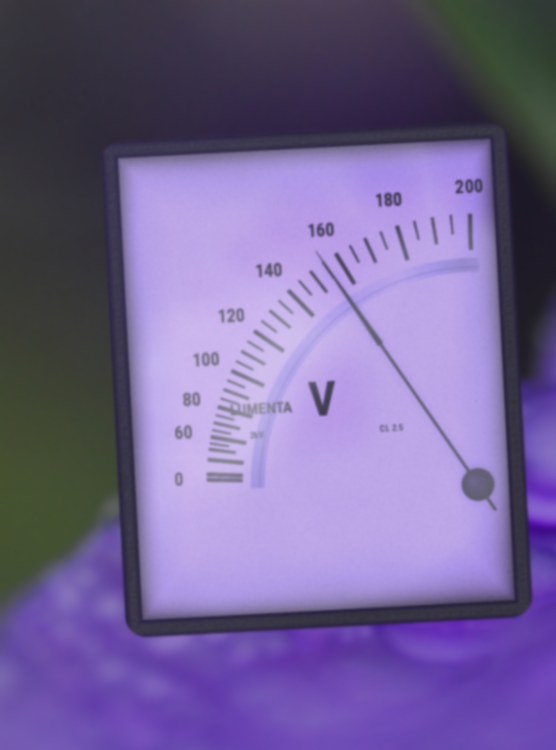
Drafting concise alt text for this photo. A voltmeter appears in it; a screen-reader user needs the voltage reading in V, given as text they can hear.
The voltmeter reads 155 V
